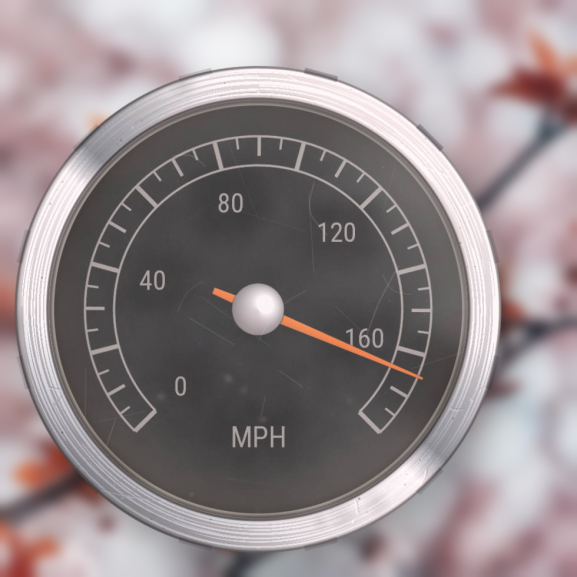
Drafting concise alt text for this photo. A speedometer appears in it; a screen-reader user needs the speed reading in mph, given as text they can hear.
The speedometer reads 165 mph
